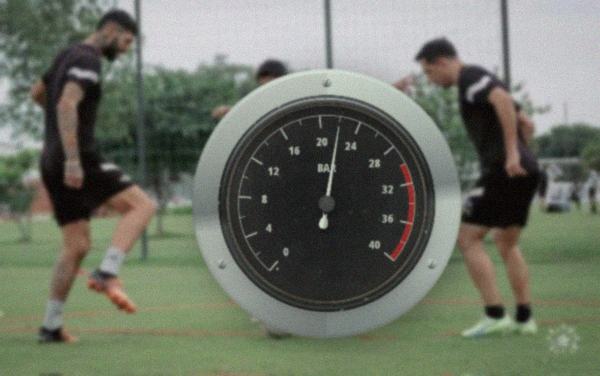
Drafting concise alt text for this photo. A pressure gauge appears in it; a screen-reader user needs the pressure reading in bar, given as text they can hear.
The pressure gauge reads 22 bar
